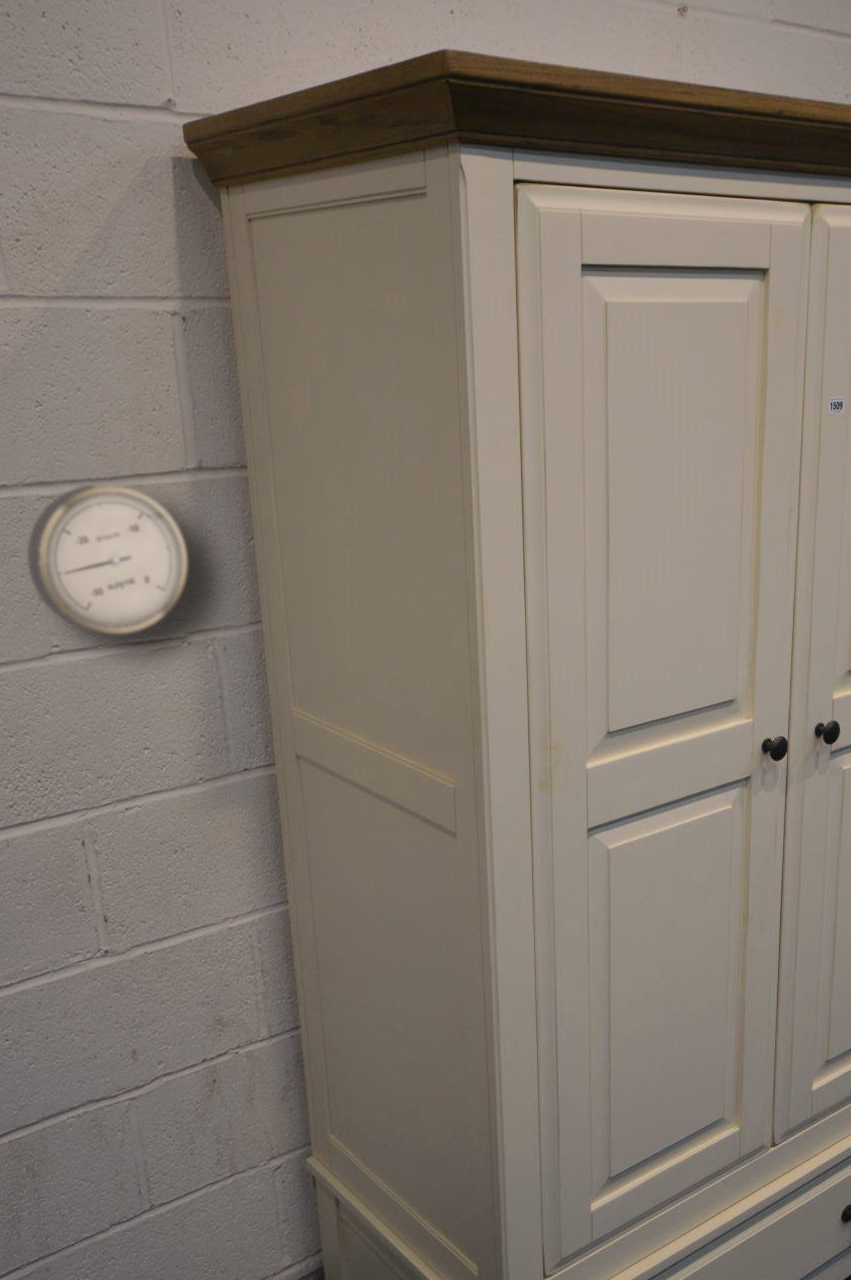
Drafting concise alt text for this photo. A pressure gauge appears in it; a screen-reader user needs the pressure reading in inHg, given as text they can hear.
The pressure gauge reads -25 inHg
